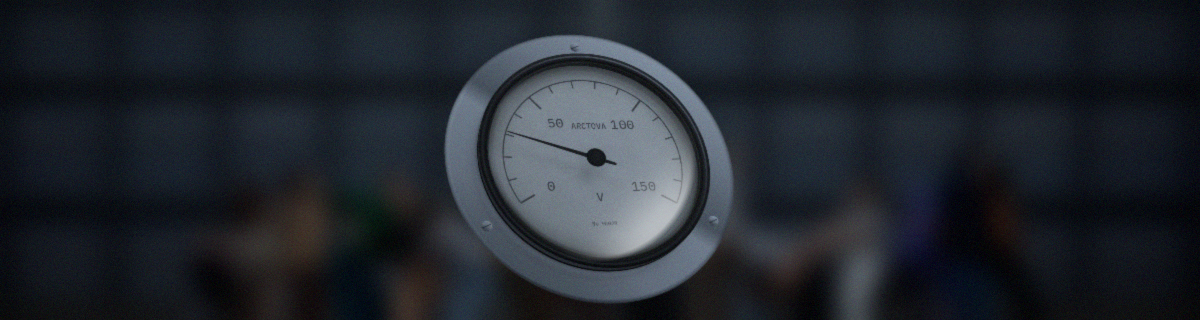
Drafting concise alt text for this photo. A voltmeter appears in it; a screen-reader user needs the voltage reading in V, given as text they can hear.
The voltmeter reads 30 V
